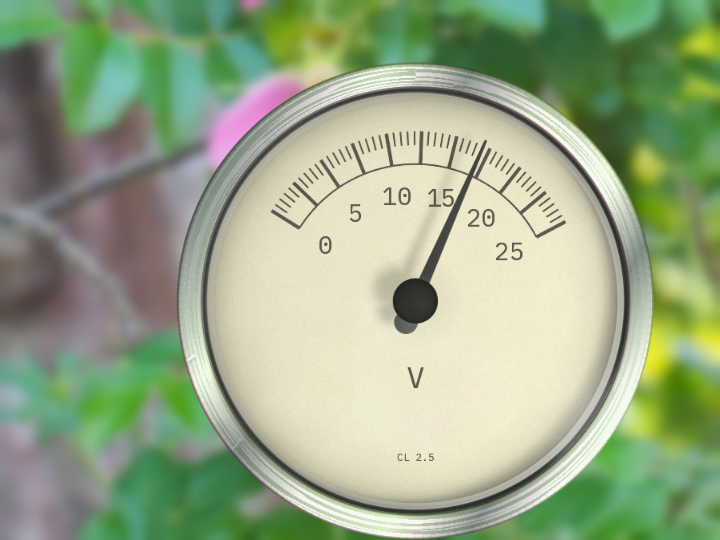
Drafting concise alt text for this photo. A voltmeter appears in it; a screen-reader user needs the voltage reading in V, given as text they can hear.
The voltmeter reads 17 V
